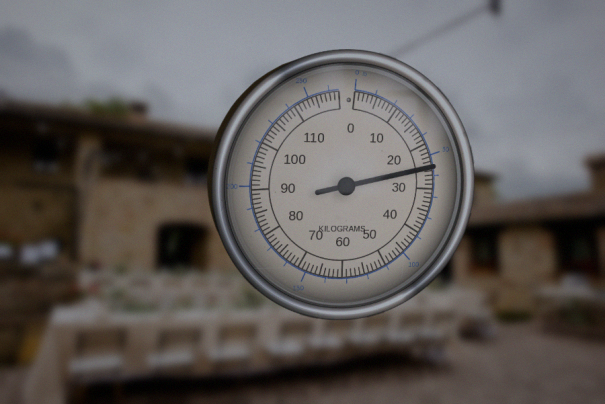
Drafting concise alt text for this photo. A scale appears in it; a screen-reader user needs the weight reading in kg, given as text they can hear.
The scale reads 25 kg
